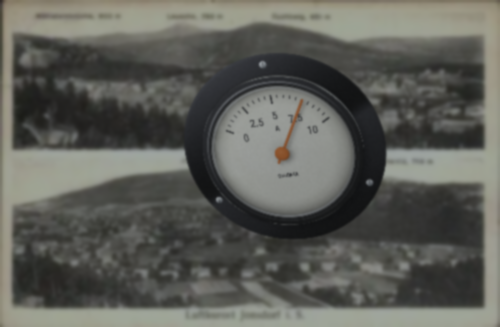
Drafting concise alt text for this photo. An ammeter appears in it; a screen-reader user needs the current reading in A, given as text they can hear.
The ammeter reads 7.5 A
